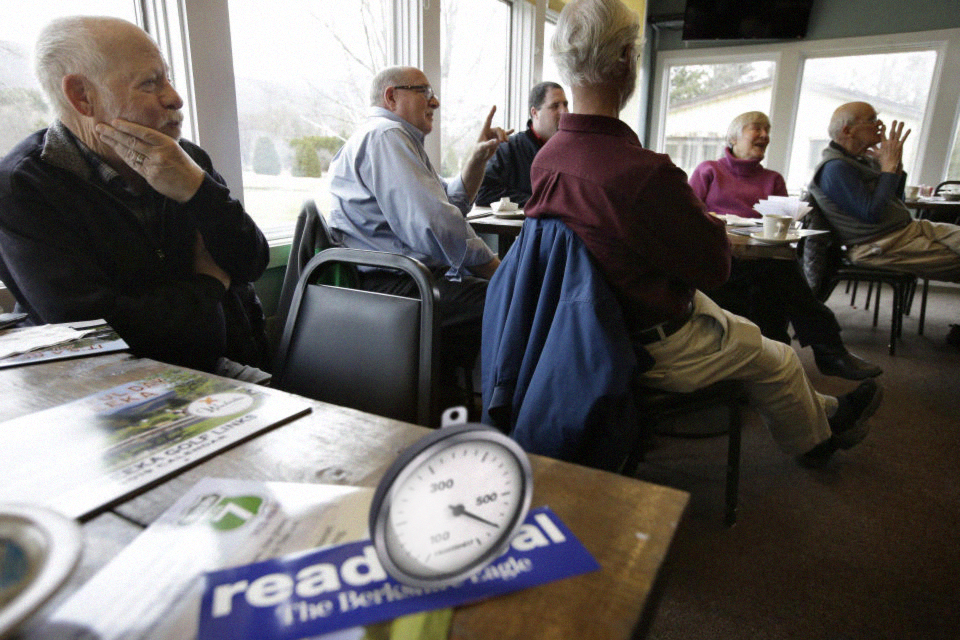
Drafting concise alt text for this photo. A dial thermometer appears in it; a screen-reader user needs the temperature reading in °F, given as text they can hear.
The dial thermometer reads 560 °F
